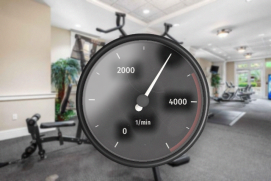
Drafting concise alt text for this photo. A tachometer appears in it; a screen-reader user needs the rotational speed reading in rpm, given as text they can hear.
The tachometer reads 3000 rpm
